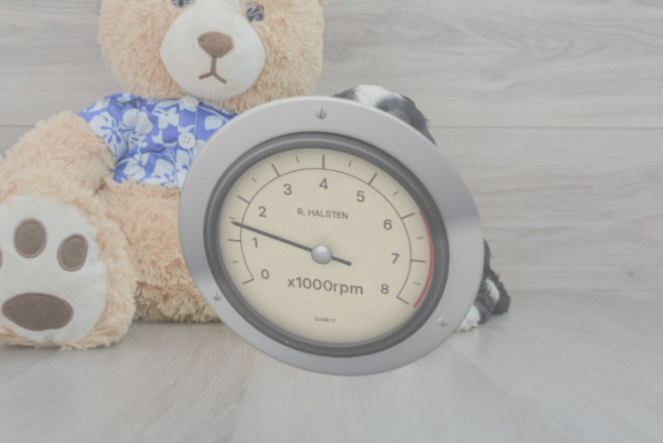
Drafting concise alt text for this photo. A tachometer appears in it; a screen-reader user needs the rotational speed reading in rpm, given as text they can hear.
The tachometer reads 1500 rpm
